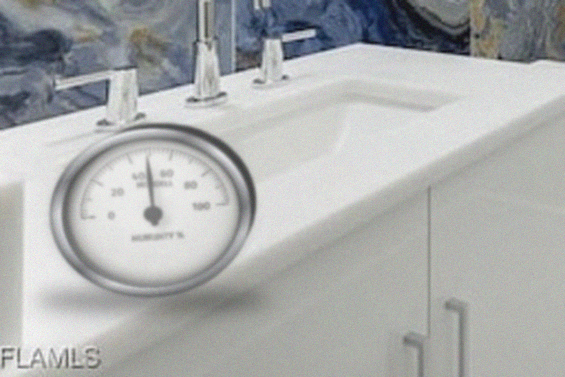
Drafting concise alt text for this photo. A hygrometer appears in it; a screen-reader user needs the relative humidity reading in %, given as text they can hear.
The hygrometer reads 50 %
